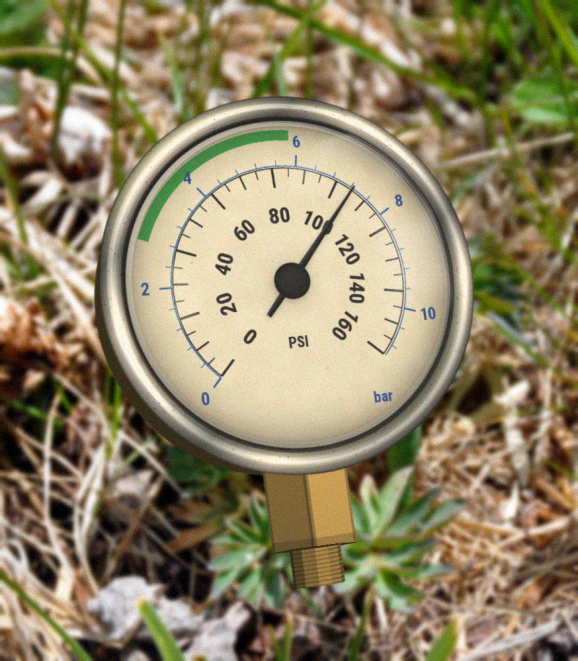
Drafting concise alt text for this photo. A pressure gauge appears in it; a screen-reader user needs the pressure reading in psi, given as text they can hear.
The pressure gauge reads 105 psi
